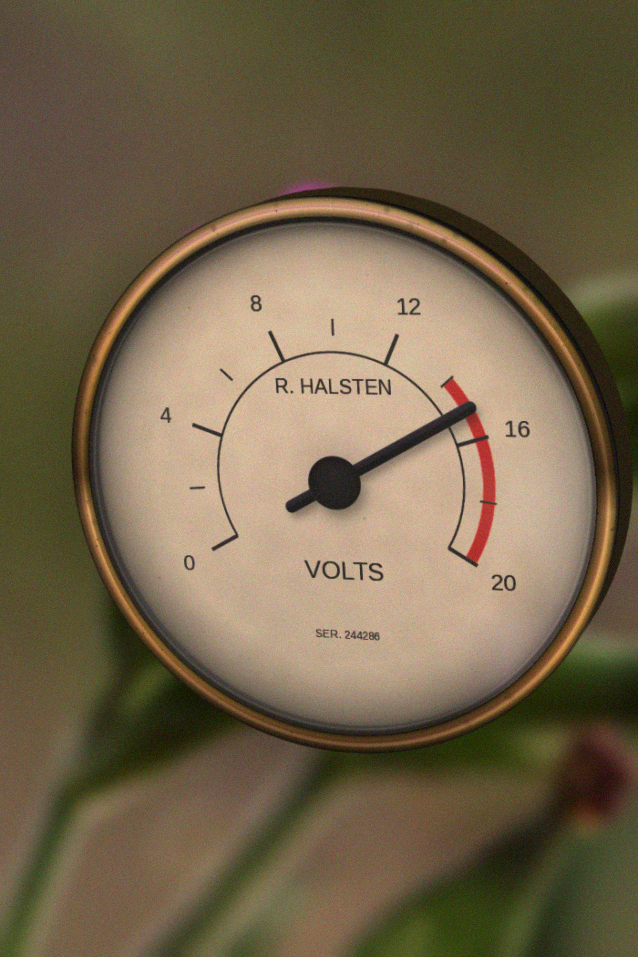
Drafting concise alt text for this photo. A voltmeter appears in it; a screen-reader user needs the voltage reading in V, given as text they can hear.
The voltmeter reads 15 V
